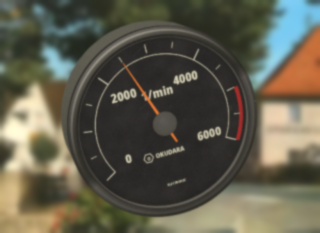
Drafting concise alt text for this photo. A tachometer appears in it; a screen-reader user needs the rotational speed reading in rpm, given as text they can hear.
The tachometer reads 2500 rpm
